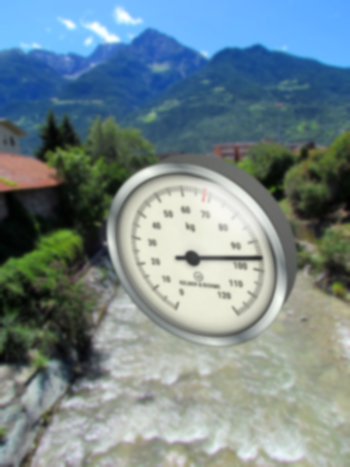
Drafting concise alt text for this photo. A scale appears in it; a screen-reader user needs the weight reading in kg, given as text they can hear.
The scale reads 95 kg
